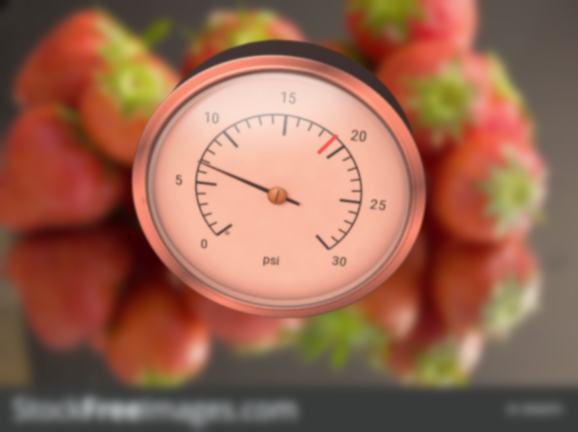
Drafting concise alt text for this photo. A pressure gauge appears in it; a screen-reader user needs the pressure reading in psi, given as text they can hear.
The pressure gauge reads 7 psi
